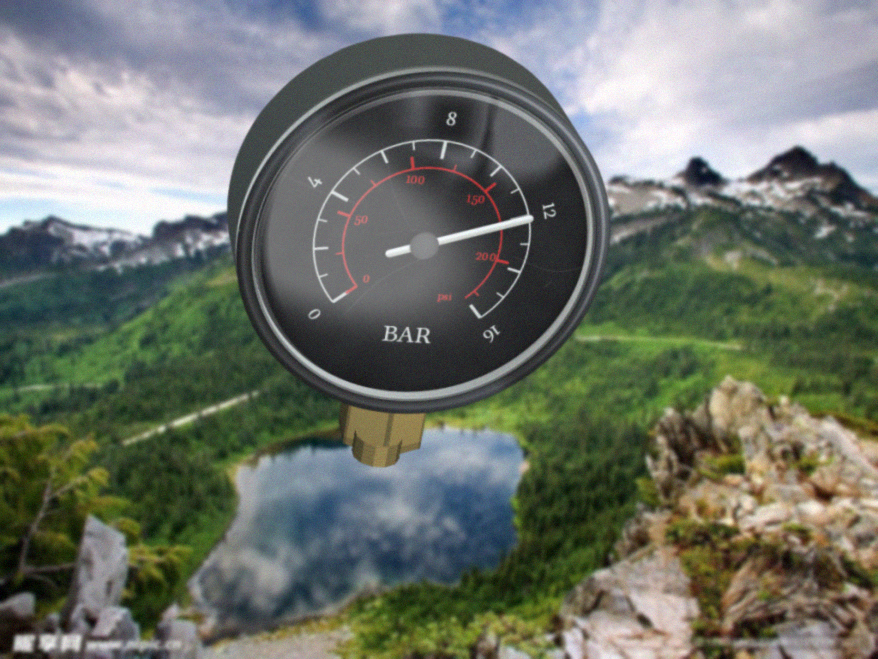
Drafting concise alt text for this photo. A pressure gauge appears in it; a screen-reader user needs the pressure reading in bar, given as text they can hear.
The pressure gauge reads 12 bar
